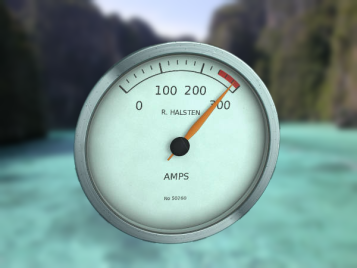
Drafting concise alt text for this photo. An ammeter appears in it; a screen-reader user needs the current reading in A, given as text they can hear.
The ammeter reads 280 A
